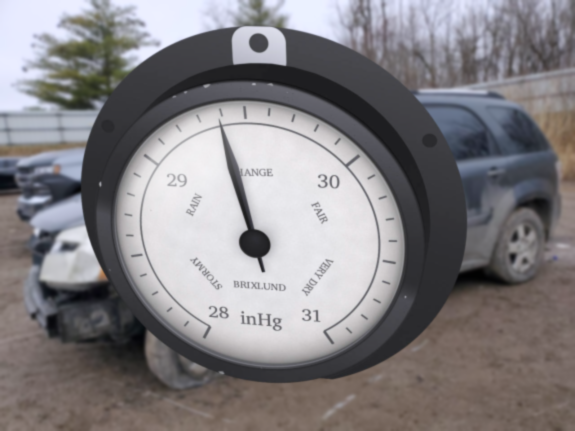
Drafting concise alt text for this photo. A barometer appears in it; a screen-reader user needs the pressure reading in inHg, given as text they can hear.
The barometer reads 29.4 inHg
